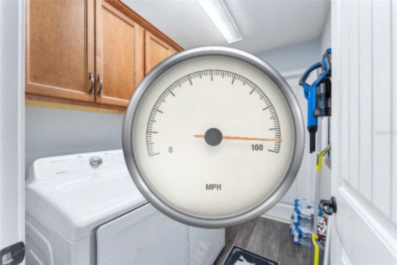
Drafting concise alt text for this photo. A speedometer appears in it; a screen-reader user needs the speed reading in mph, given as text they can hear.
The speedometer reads 95 mph
